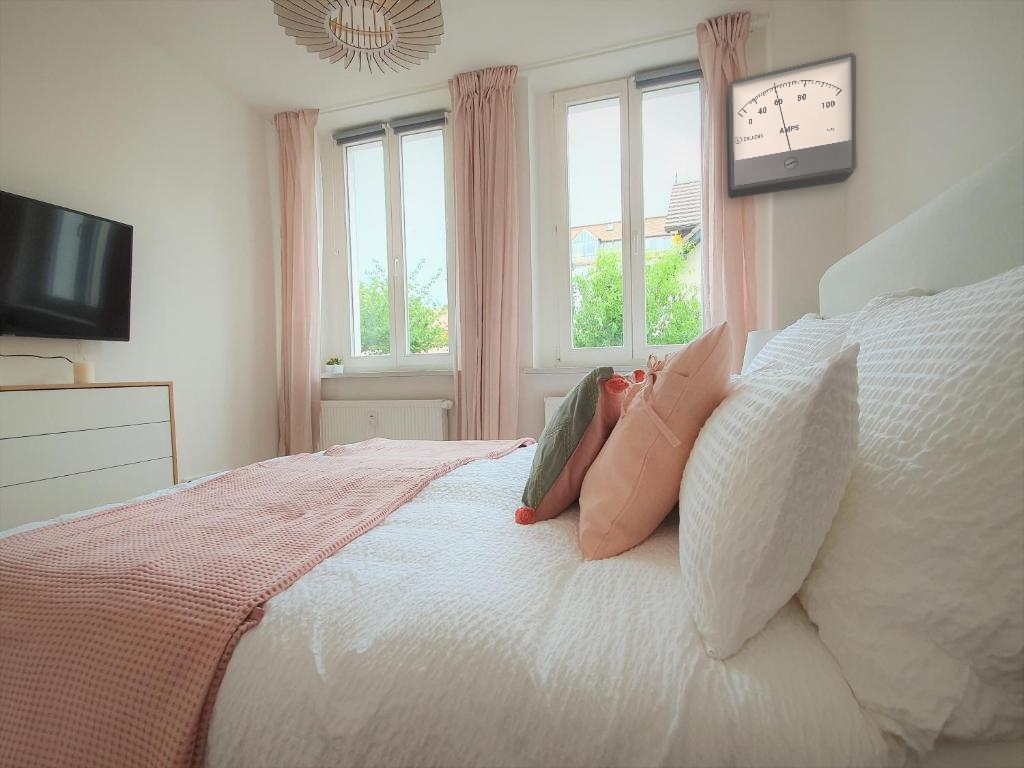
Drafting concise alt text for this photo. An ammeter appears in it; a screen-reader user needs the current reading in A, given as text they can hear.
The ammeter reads 60 A
